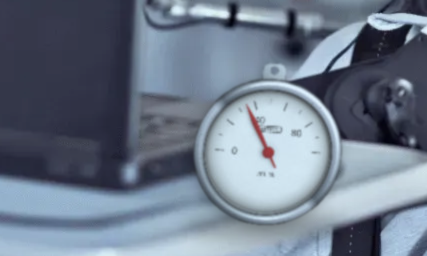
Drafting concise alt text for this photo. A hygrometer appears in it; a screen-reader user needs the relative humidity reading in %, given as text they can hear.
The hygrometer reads 35 %
